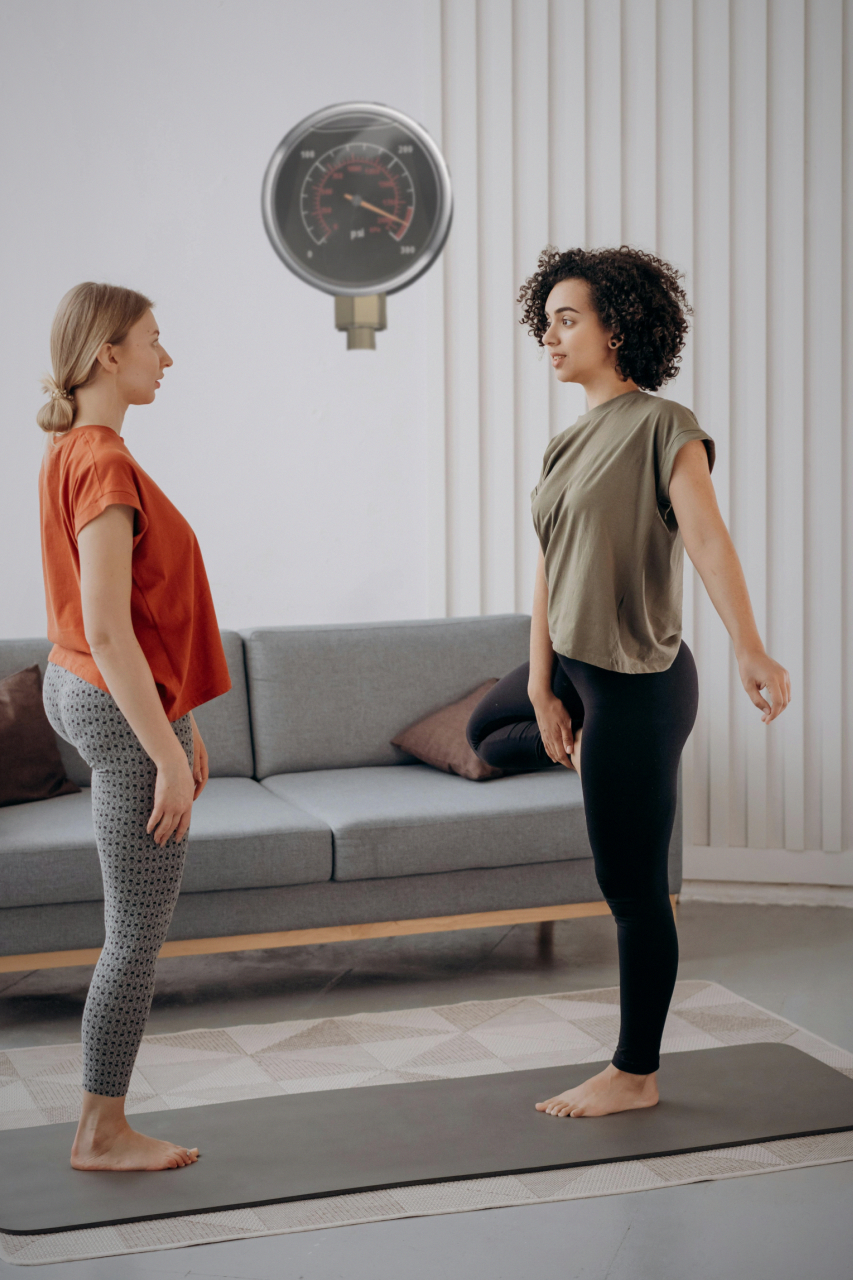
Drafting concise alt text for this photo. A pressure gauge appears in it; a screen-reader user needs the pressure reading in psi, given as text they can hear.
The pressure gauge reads 280 psi
